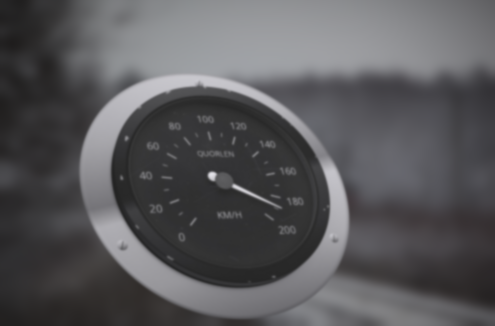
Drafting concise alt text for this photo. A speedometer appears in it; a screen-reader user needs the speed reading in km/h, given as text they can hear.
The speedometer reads 190 km/h
